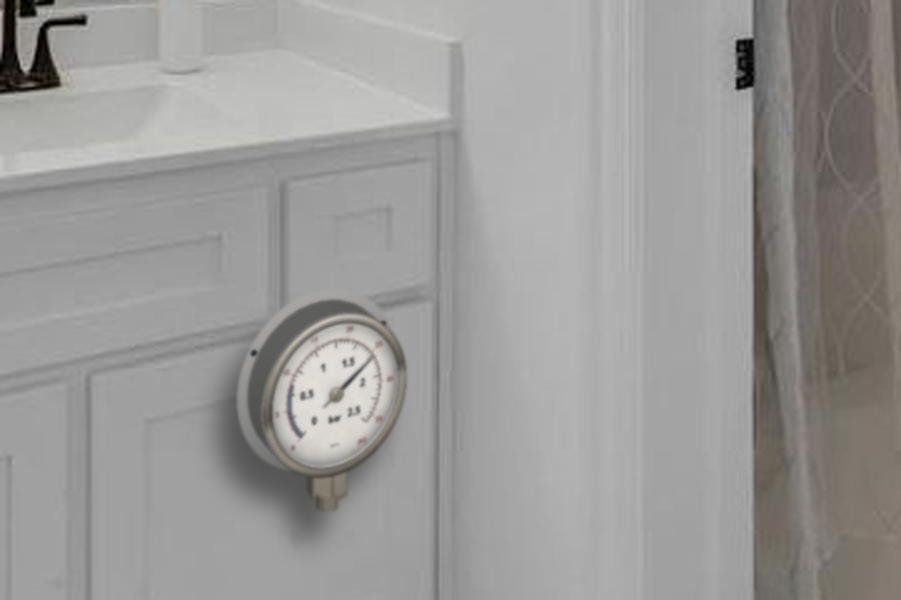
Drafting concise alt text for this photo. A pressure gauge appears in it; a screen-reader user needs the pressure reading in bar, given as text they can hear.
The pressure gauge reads 1.75 bar
